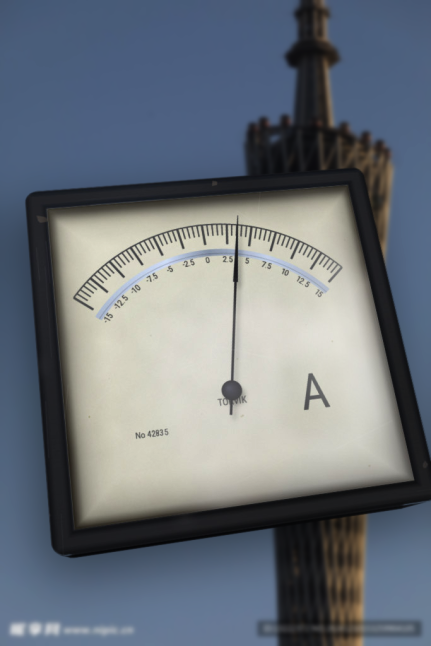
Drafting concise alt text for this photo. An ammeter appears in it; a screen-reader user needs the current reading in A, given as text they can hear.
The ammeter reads 3.5 A
